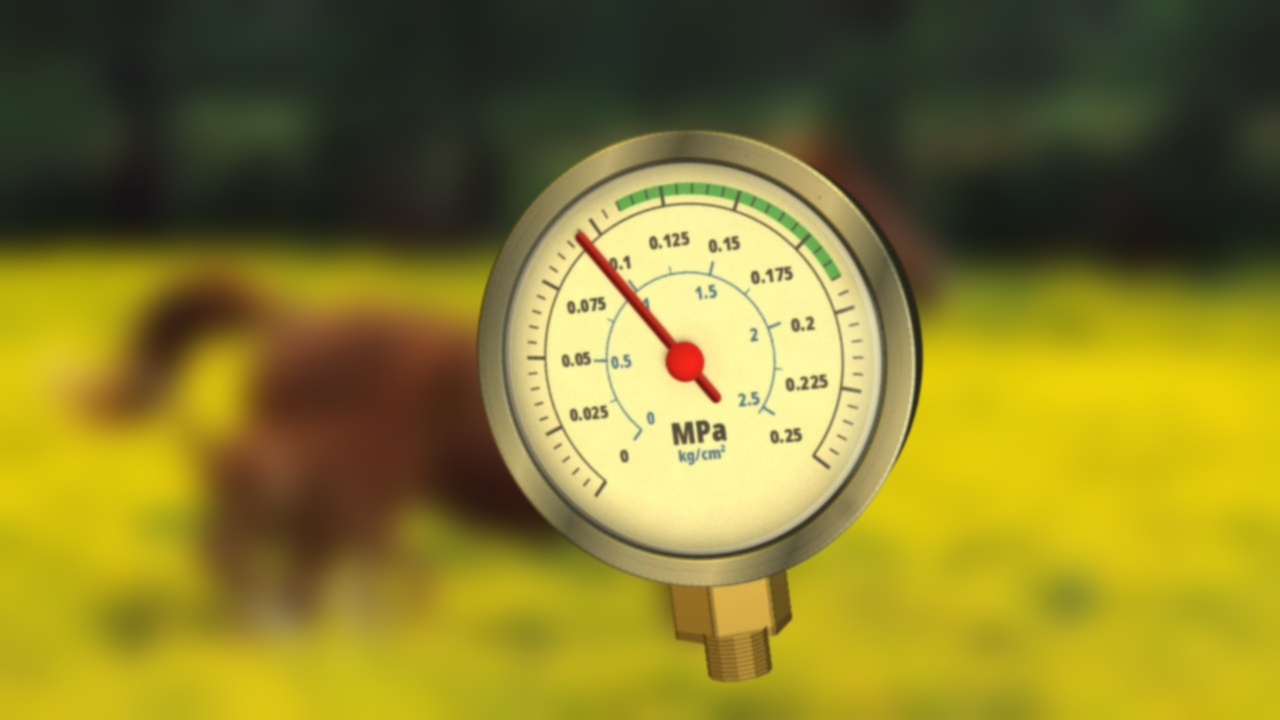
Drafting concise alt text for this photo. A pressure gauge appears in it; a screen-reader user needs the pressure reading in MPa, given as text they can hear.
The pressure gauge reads 0.095 MPa
